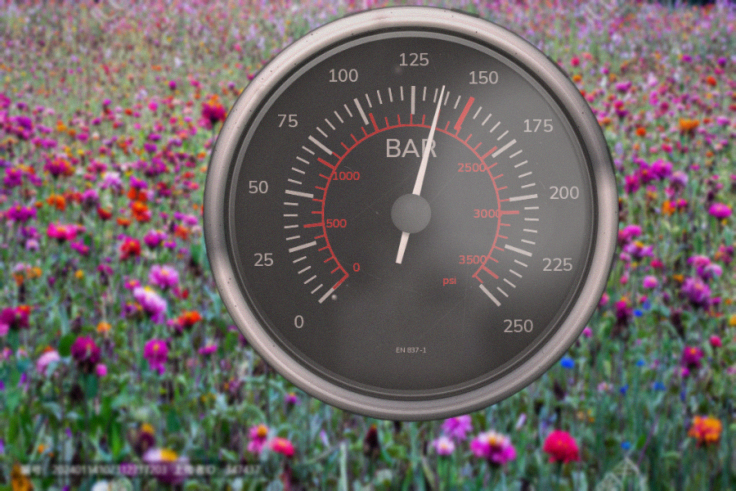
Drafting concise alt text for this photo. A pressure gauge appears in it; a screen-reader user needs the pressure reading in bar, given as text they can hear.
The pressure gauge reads 137.5 bar
